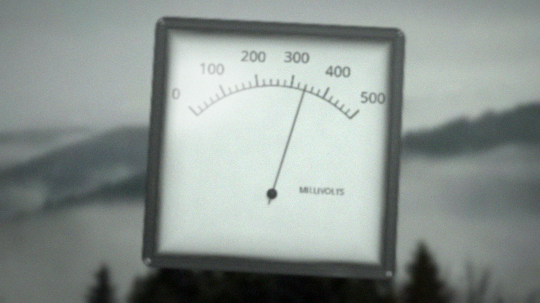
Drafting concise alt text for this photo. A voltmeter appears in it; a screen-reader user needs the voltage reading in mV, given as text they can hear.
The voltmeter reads 340 mV
